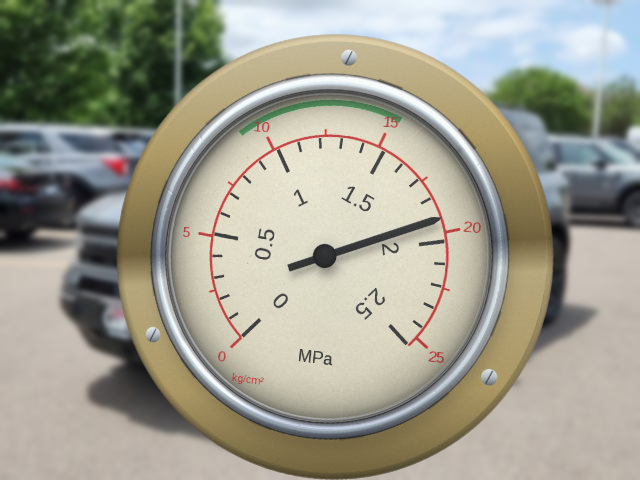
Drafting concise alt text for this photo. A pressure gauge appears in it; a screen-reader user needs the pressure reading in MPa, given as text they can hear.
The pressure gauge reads 1.9 MPa
